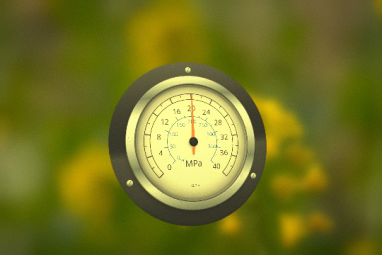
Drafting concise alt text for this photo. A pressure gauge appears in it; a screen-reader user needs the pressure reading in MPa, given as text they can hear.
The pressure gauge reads 20 MPa
